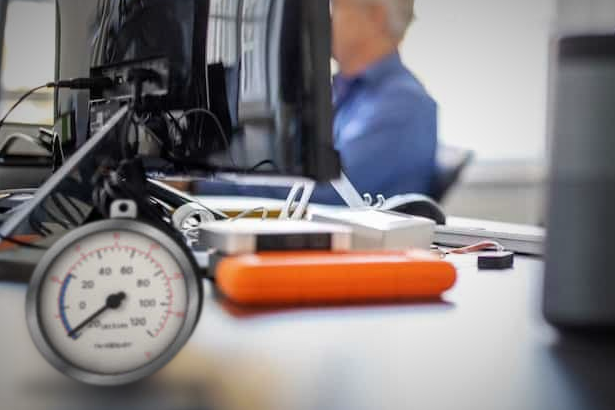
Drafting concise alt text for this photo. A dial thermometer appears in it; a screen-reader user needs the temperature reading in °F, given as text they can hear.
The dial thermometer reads -16 °F
